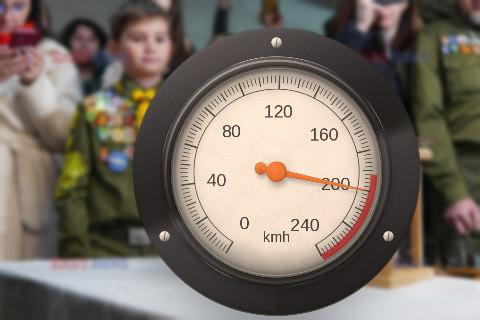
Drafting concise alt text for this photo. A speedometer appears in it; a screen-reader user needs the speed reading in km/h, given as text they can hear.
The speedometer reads 200 km/h
